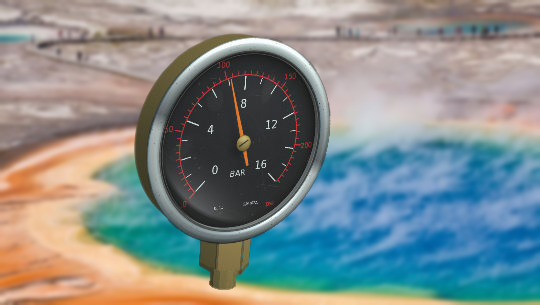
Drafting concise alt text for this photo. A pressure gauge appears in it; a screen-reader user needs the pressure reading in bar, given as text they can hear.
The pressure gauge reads 7 bar
